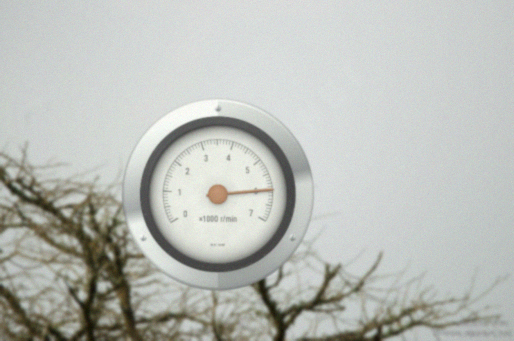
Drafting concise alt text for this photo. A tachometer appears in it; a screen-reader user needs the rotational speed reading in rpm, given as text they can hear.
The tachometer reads 6000 rpm
